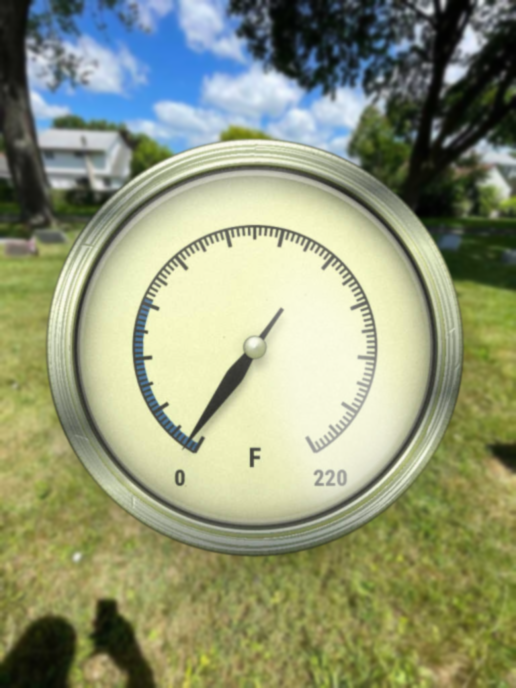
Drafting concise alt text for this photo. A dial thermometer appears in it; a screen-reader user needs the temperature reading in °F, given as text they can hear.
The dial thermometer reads 4 °F
